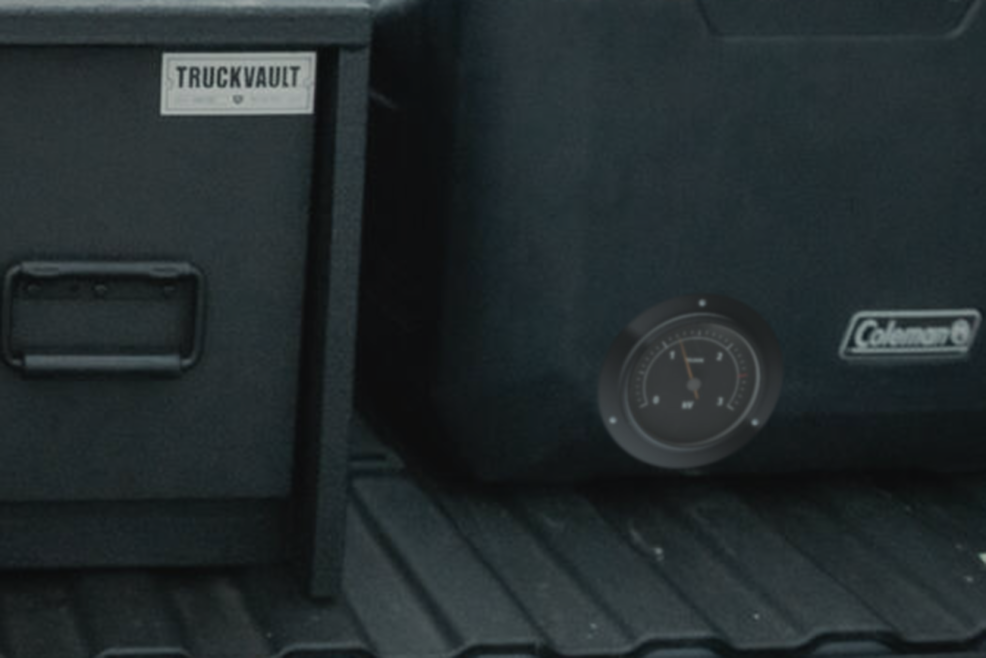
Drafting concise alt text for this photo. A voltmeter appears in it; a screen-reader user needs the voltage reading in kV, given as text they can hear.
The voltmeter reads 1.2 kV
